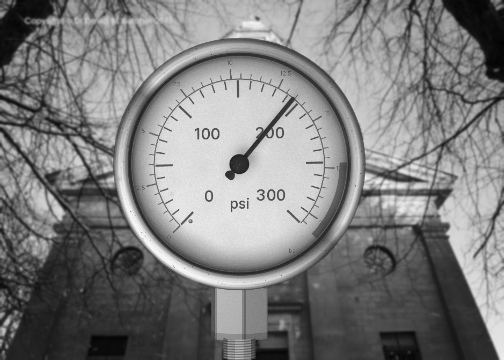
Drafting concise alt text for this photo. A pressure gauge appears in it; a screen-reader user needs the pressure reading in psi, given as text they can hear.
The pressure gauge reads 195 psi
